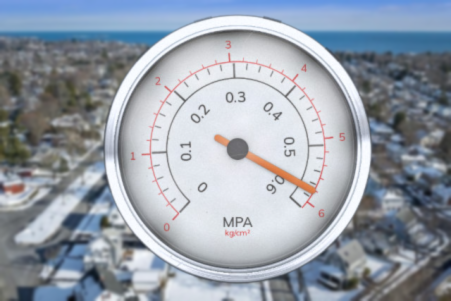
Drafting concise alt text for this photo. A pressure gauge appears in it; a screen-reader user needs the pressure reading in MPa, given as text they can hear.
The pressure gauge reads 0.57 MPa
